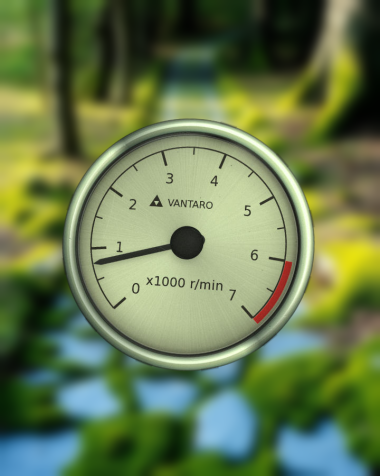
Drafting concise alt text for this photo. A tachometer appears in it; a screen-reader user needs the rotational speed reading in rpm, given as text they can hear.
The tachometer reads 750 rpm
